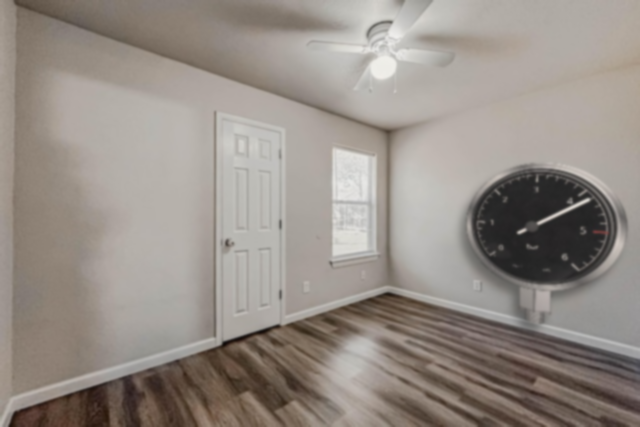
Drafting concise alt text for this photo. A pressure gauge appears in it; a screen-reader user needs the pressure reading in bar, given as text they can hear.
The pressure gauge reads 4.2 bar
